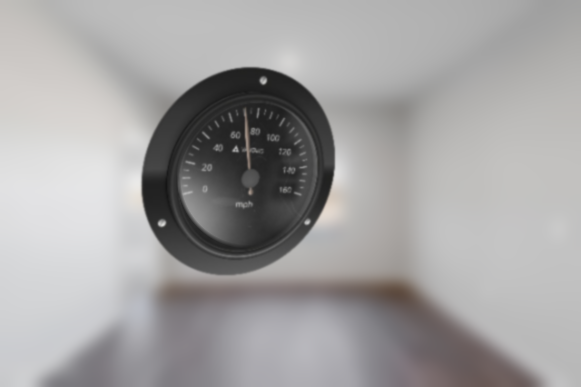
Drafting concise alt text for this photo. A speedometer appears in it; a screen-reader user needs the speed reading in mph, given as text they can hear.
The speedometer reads 70 mph
